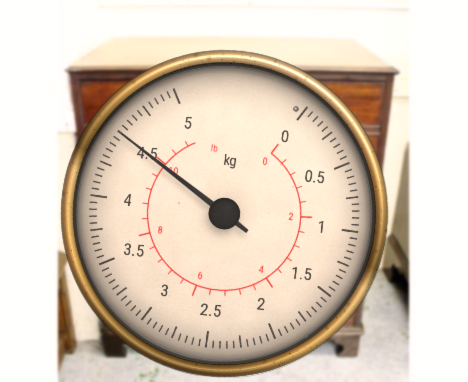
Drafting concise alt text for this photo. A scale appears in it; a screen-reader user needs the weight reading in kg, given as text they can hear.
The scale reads 4.5 kg
